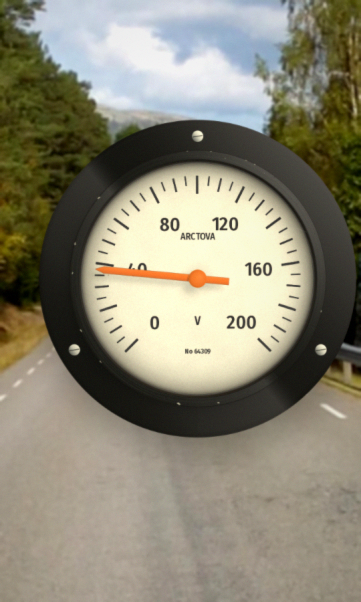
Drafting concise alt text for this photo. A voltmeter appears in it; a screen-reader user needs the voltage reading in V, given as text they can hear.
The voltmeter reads 37.5 V
